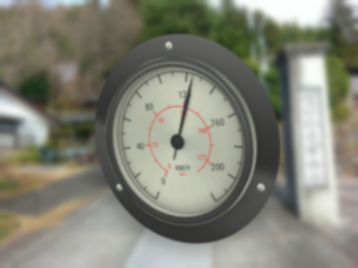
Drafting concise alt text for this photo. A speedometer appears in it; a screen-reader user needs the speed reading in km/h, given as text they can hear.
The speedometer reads 125 km/h
